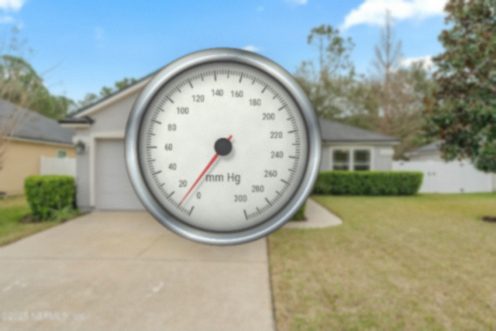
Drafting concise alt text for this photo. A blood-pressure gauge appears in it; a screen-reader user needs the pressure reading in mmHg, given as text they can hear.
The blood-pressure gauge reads 10 mmHg
